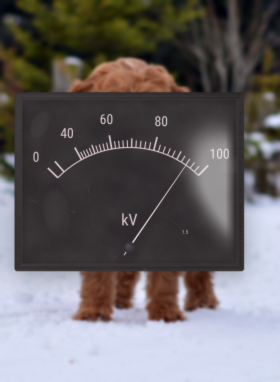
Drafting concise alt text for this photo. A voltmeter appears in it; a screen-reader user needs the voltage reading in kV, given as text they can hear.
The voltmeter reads 94 kV
